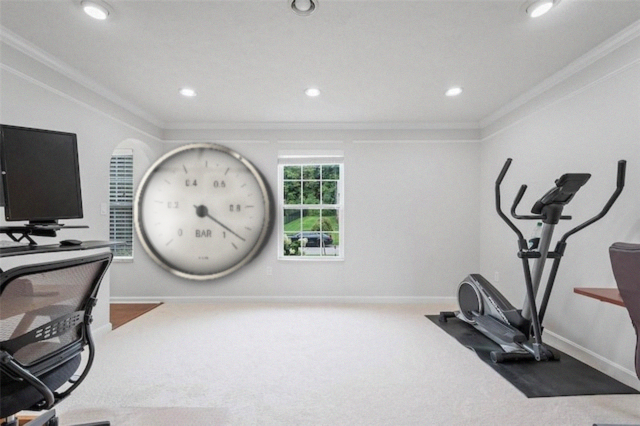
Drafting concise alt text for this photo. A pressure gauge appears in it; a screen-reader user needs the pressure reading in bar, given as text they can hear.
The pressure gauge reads 0.95 bar
